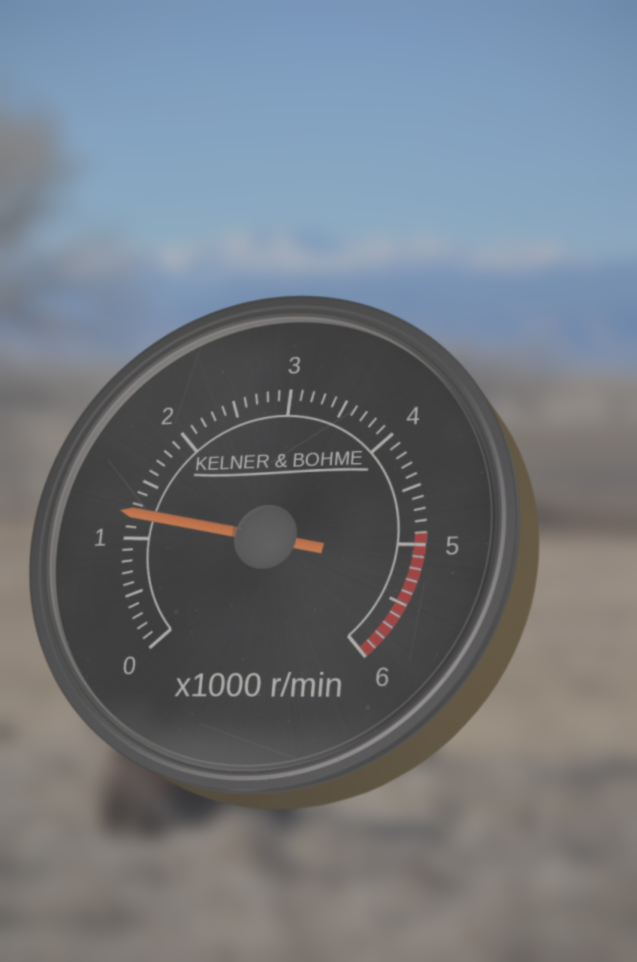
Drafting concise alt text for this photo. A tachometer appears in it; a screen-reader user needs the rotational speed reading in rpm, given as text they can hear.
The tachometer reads 1200 rpm
